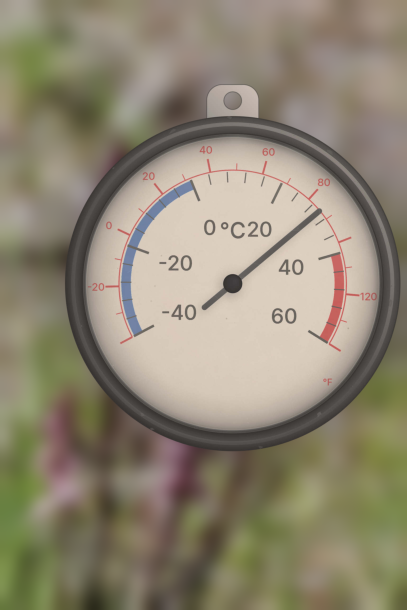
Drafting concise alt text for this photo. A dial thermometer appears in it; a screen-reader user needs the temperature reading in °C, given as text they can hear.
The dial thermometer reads 30 °C
